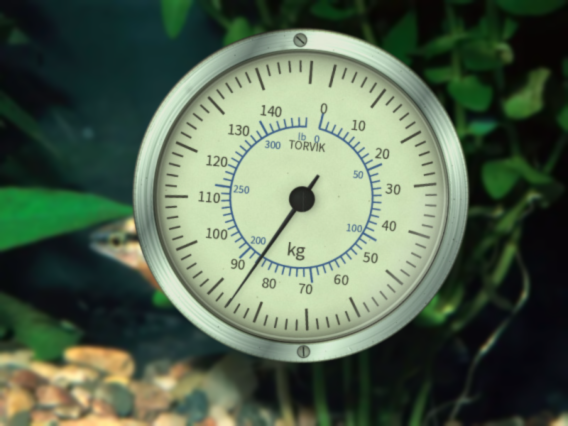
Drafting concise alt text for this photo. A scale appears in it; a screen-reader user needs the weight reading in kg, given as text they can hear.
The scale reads 86 kg
